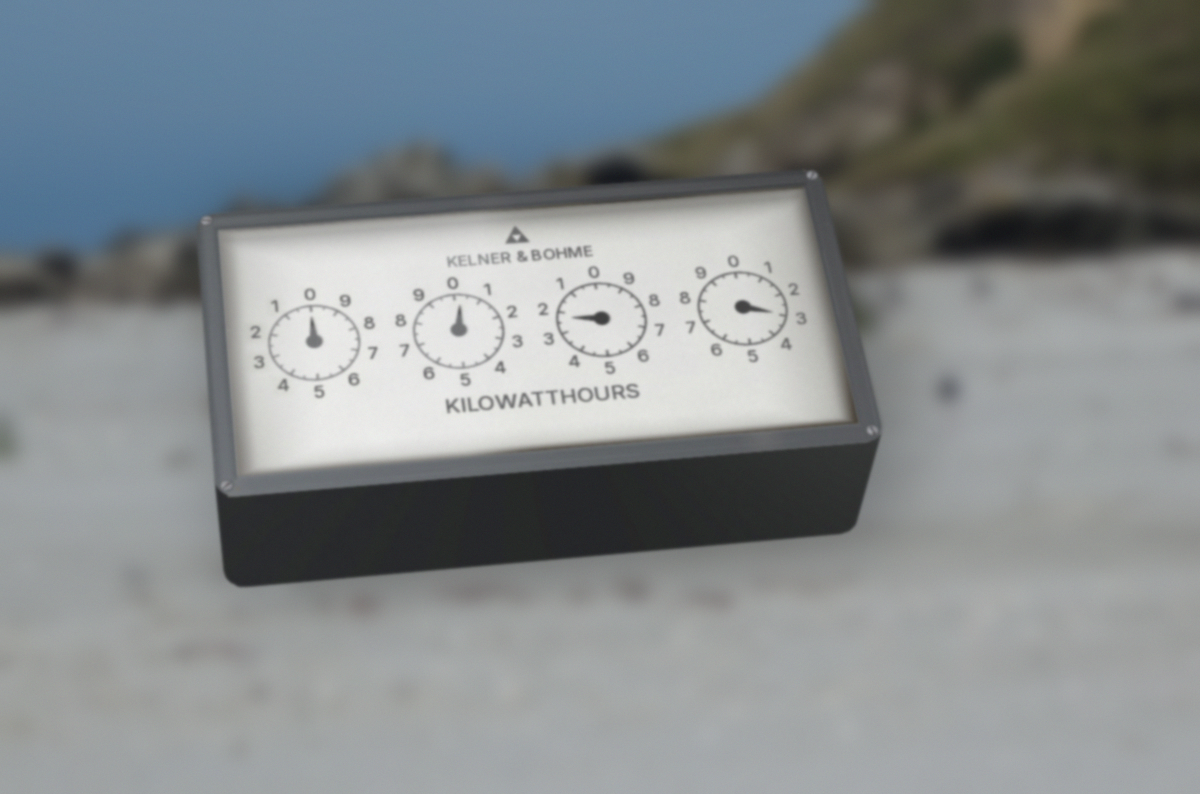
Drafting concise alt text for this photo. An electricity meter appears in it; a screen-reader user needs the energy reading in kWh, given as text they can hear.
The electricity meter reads 23 kWh
